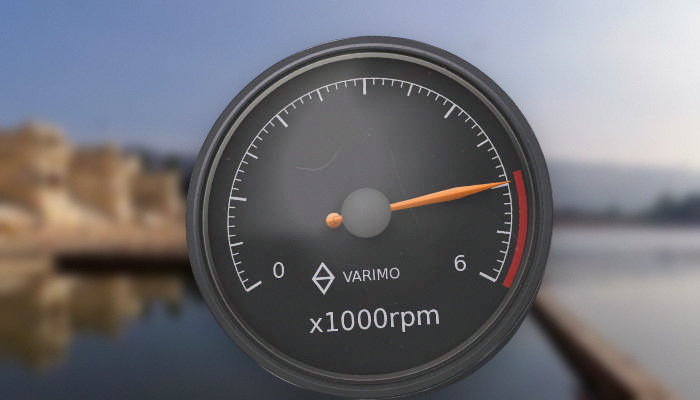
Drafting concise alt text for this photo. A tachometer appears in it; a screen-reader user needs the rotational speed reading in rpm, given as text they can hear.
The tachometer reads 5000 rpm
